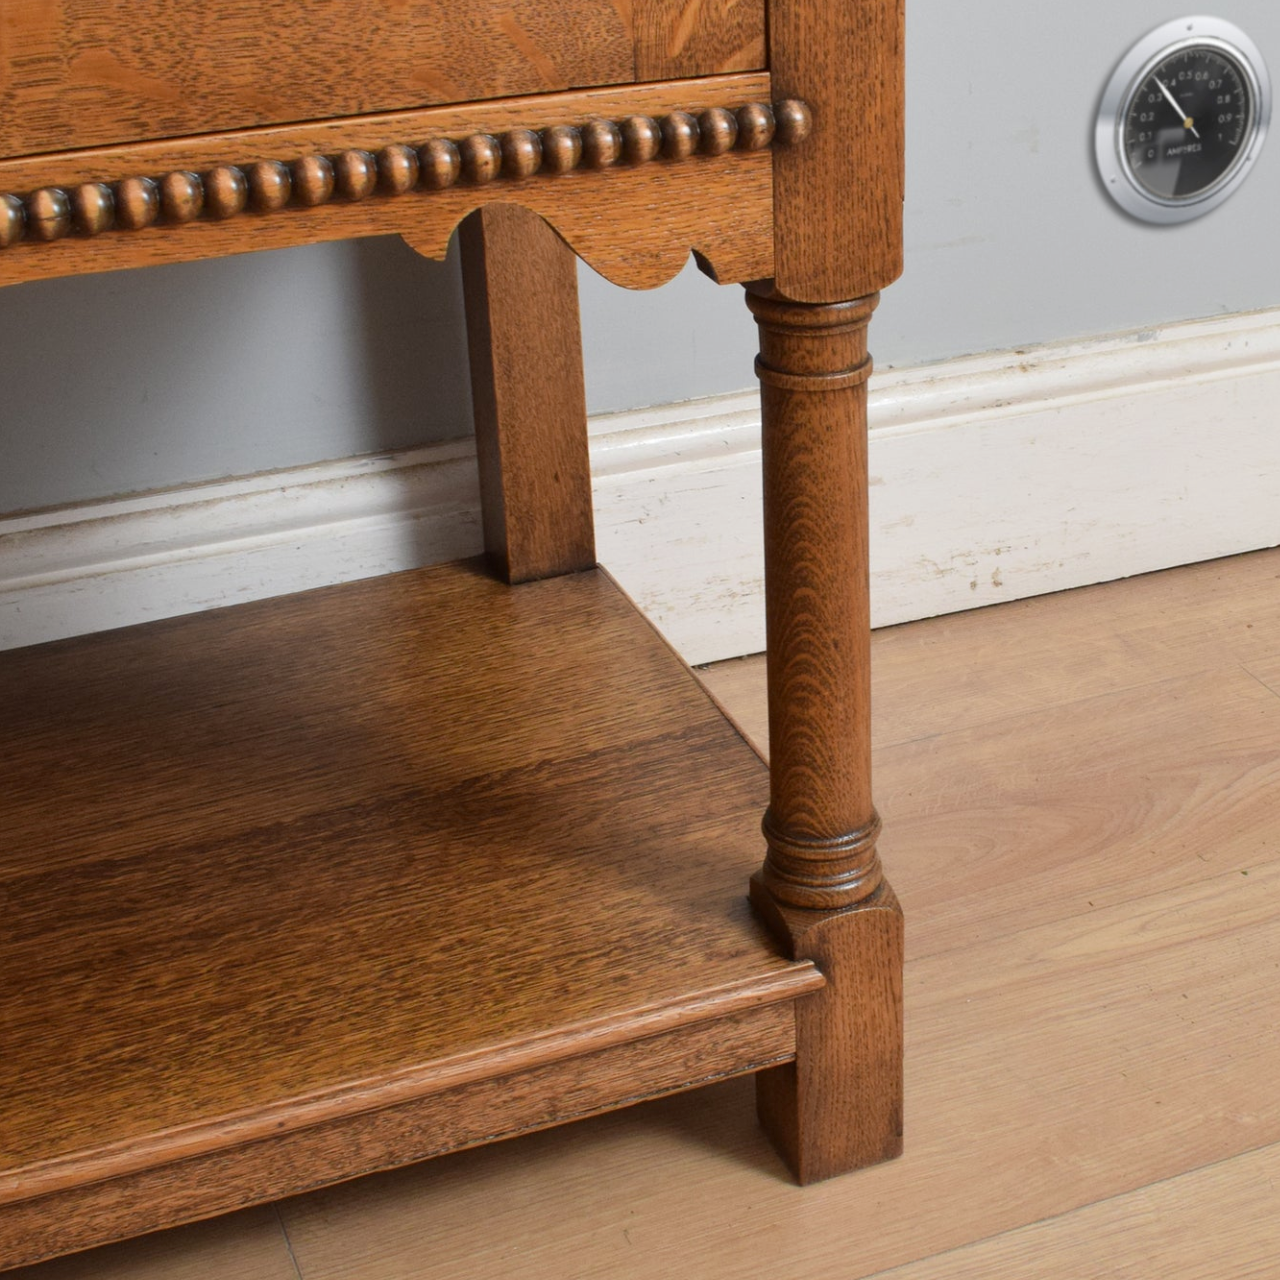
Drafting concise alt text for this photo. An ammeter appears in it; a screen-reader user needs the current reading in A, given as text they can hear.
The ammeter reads 0.35 A
